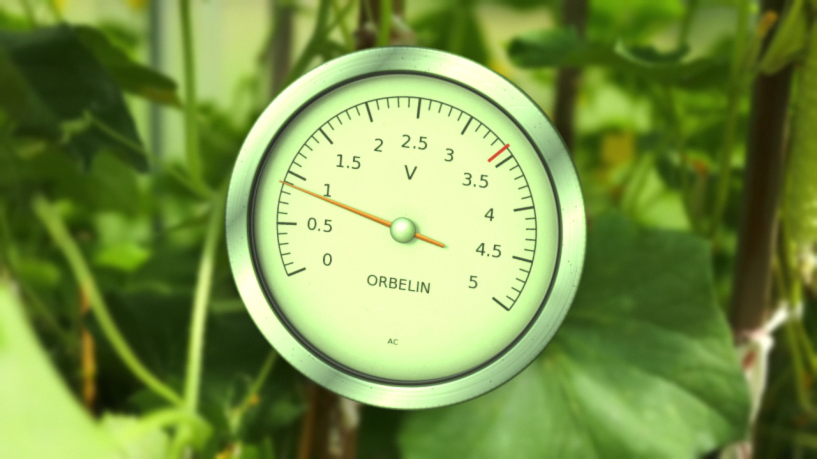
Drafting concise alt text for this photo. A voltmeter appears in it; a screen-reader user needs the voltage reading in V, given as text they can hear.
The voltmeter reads 0.9 V
